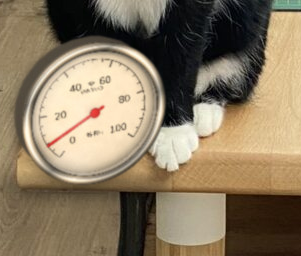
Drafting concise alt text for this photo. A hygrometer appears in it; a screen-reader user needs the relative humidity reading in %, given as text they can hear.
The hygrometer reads 8 %
